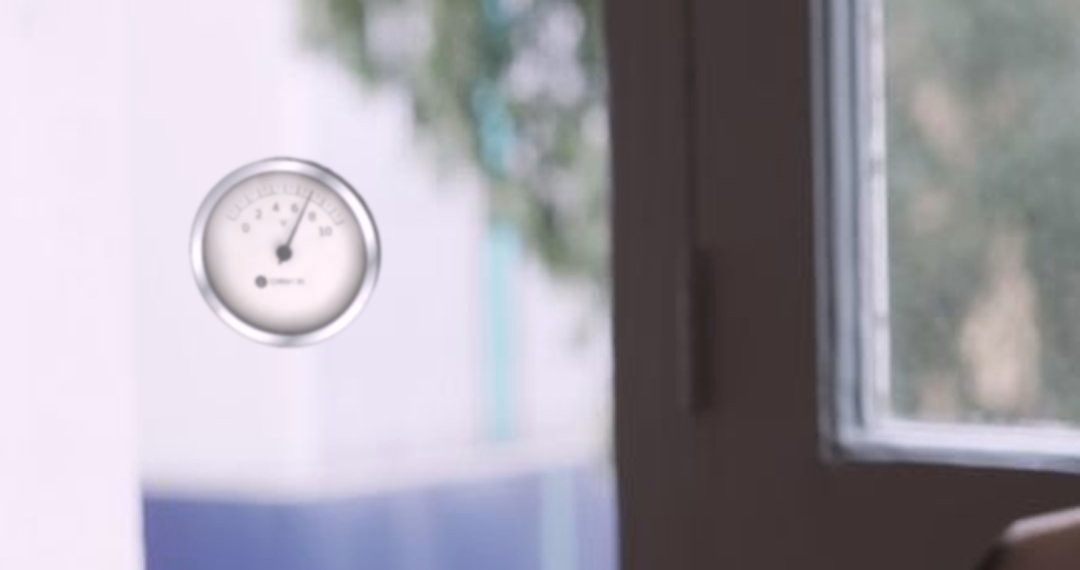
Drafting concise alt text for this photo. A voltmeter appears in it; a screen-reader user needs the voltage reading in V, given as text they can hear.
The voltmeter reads 7 V
